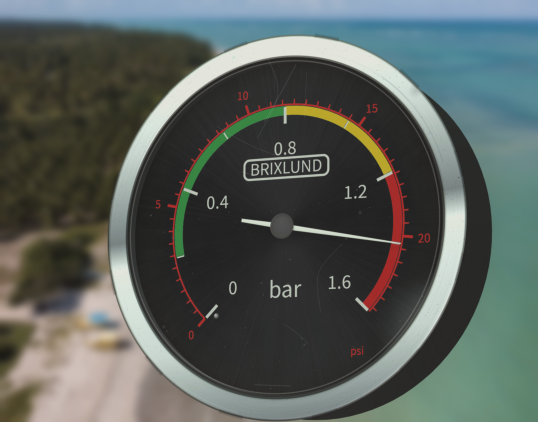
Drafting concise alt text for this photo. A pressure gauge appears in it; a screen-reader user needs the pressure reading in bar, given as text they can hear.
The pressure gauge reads 1.4 bar
